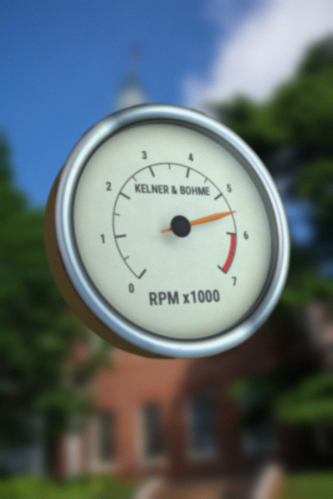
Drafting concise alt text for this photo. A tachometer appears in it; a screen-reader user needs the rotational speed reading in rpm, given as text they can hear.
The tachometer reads 5500 rpm
